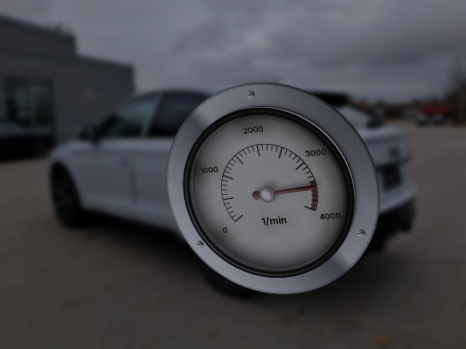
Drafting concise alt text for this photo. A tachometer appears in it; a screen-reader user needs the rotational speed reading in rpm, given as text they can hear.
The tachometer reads 3500 rpm
